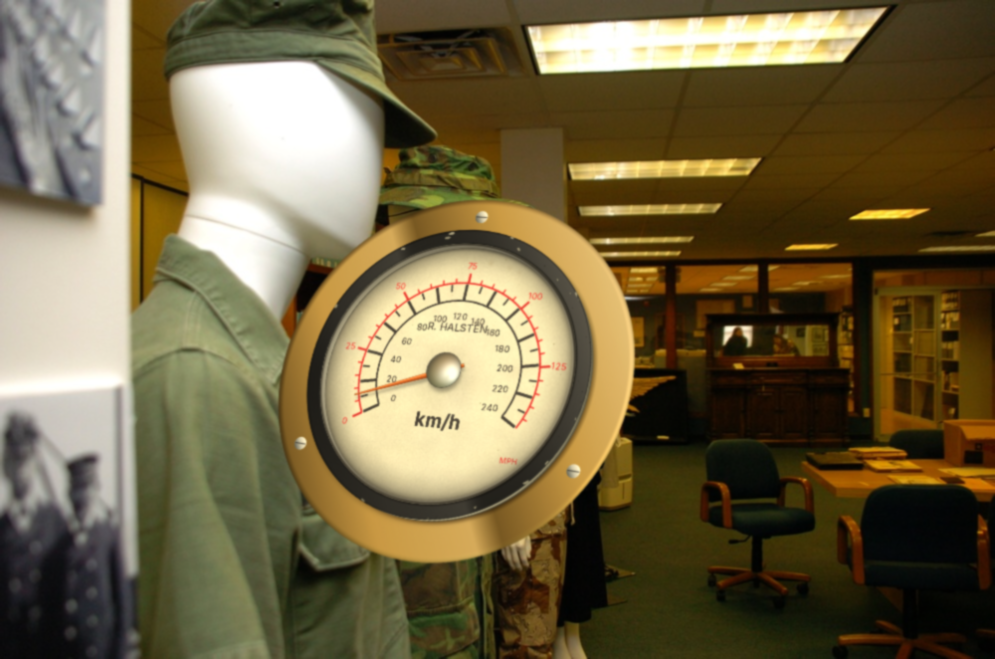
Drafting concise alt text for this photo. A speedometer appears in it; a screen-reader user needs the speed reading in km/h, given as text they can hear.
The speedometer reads 10 km/h
